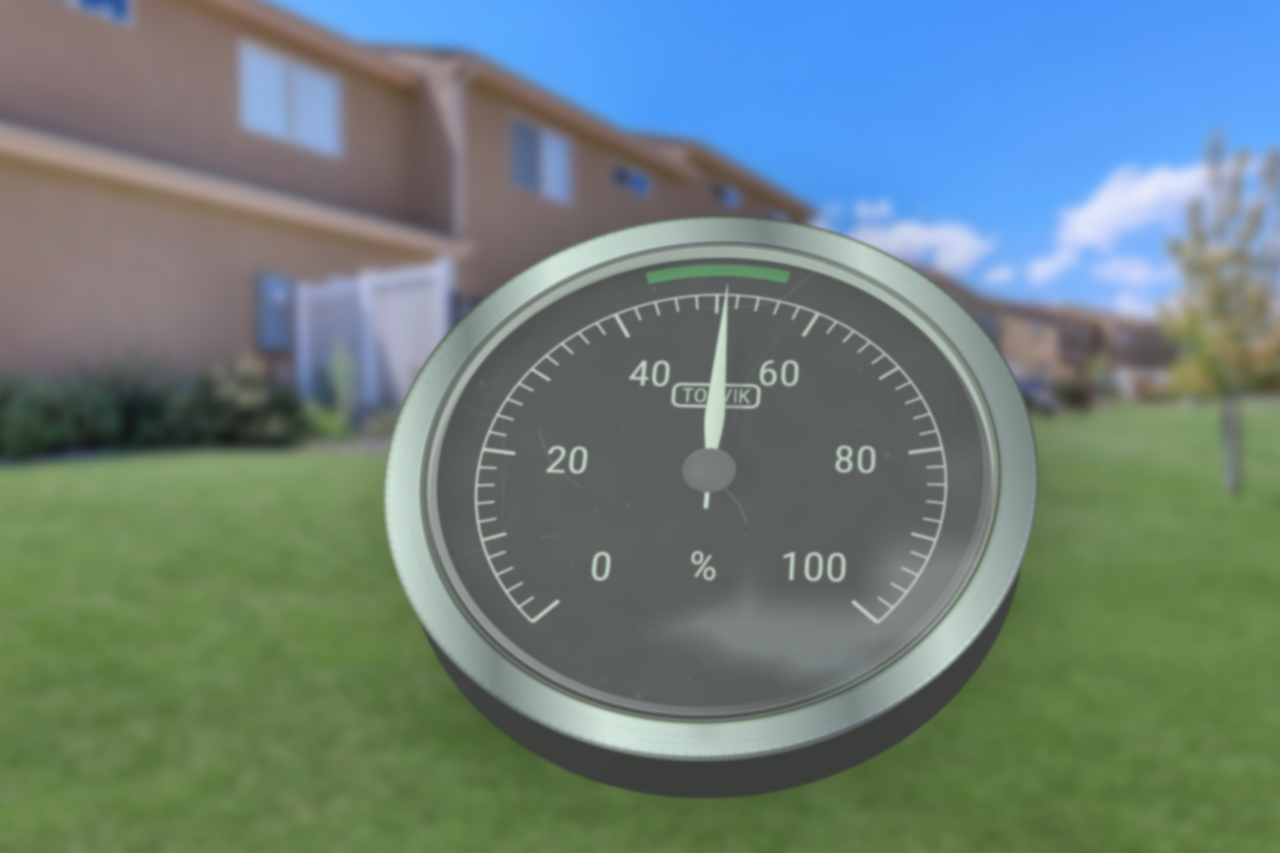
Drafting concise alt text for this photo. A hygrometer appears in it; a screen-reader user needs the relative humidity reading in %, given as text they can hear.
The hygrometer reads 51 %
